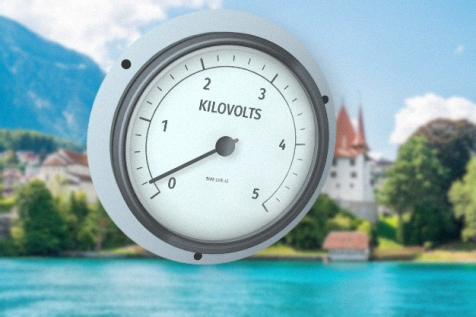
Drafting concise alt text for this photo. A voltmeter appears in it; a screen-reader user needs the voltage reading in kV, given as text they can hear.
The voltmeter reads 0.2 kV
